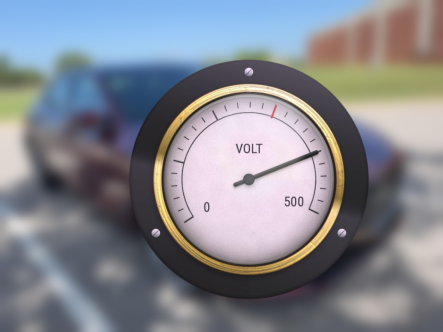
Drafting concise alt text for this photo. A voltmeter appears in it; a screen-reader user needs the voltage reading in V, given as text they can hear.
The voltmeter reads 400 V
